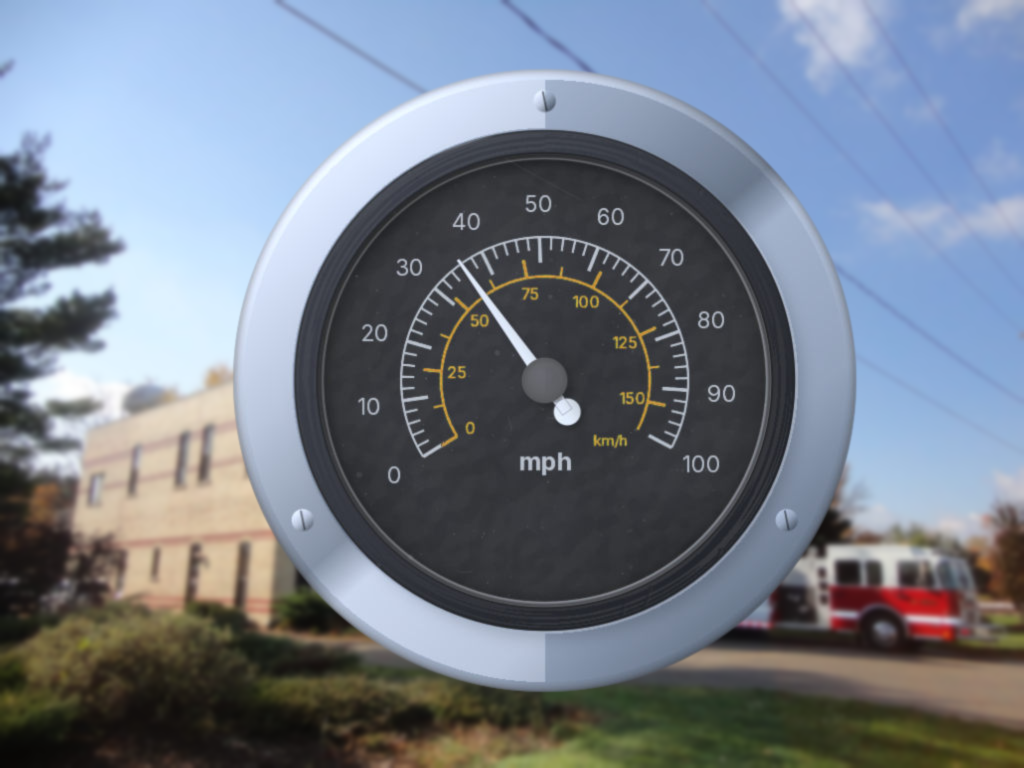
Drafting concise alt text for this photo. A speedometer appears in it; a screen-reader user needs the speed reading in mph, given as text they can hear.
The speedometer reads 36 mph
